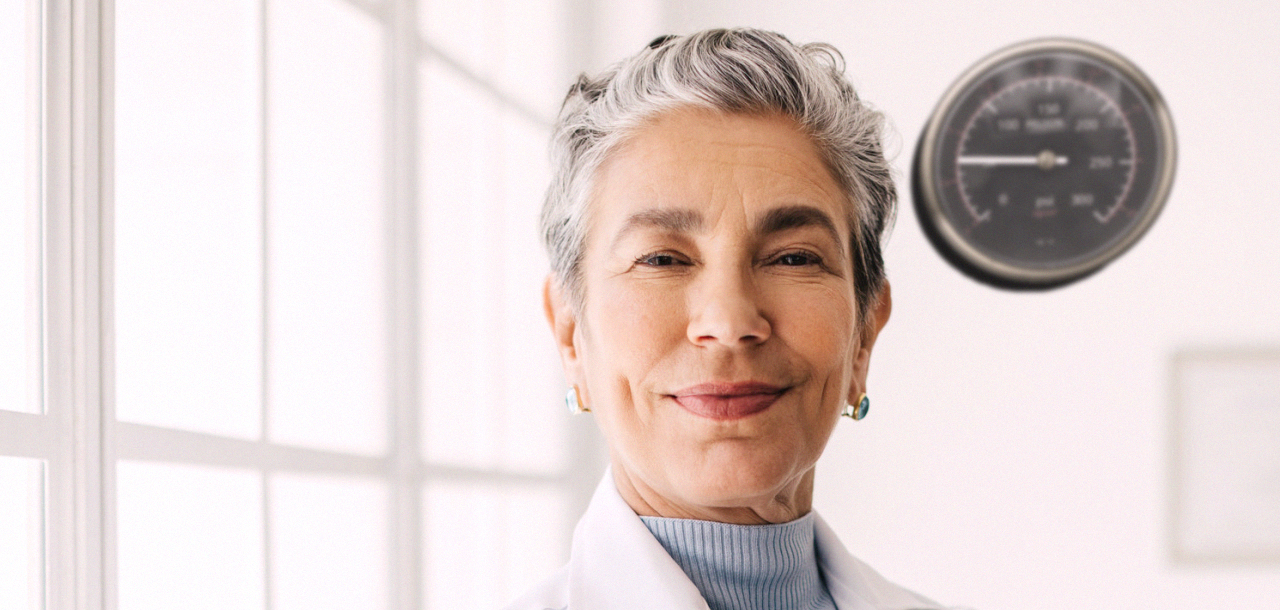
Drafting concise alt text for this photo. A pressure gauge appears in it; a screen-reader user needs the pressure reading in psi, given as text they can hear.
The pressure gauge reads 50 psi
